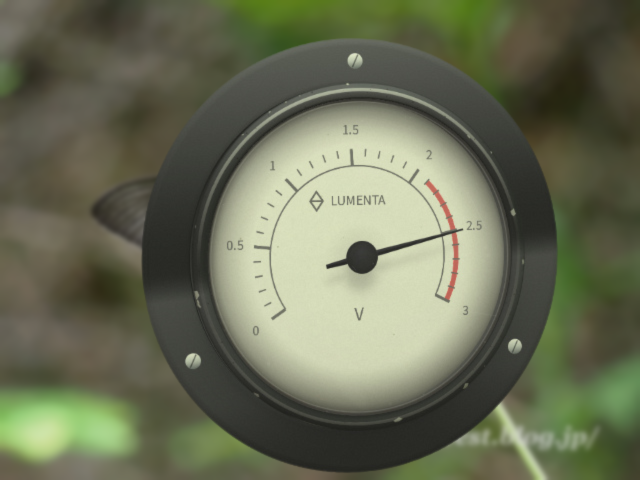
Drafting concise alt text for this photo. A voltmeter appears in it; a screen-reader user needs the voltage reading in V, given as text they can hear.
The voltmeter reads 2.5 V
